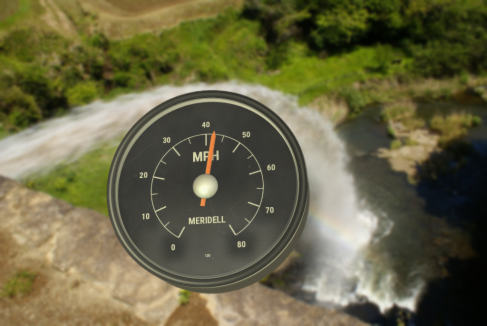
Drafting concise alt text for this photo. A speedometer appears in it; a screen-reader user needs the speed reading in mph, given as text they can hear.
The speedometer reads 42.5 mph
